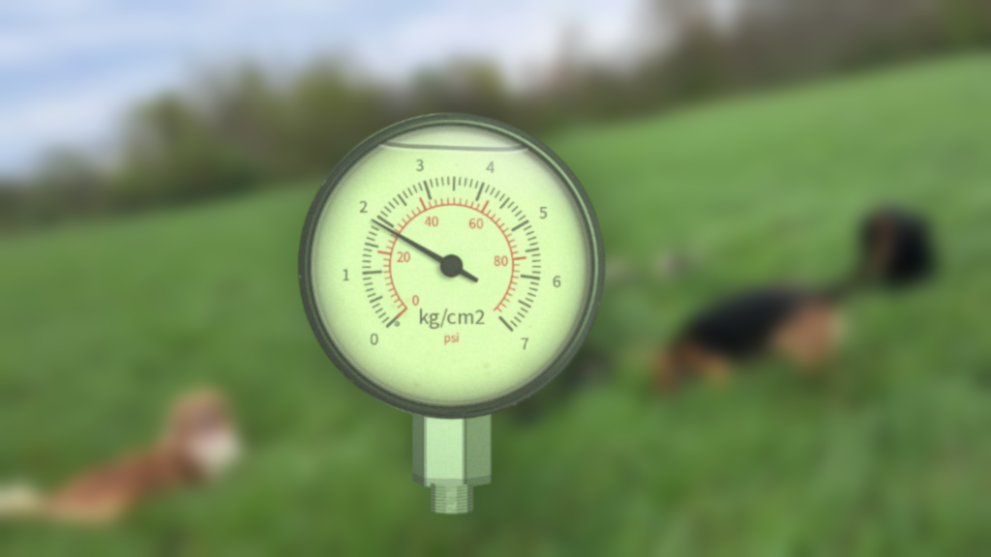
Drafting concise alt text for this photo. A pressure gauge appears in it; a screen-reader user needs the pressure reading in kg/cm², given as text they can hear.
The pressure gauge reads 1.9 kg/cm²
